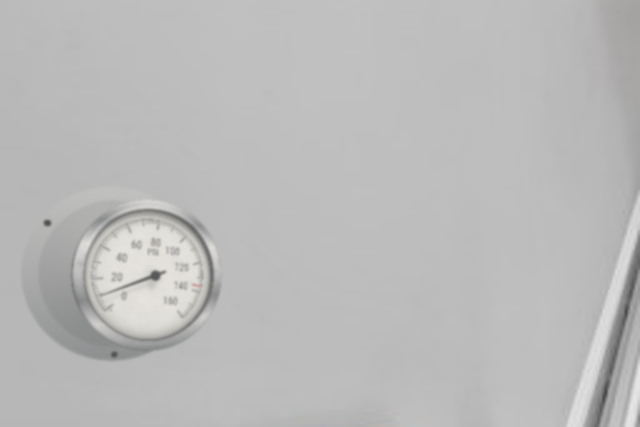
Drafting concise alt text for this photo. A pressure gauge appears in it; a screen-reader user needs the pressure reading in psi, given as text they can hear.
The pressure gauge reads 10 psi
